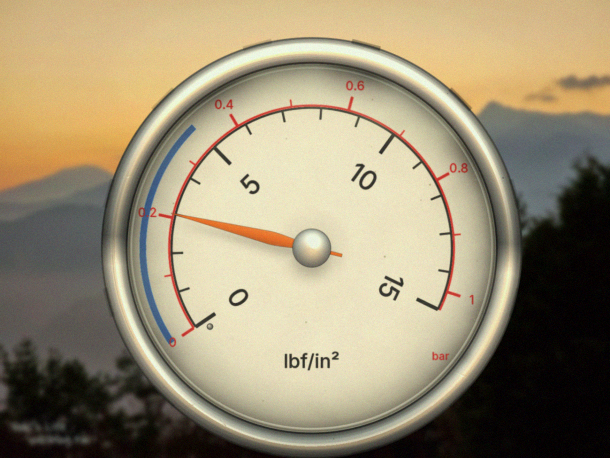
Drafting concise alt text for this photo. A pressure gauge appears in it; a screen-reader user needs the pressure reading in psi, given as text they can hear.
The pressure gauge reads 3 psi
